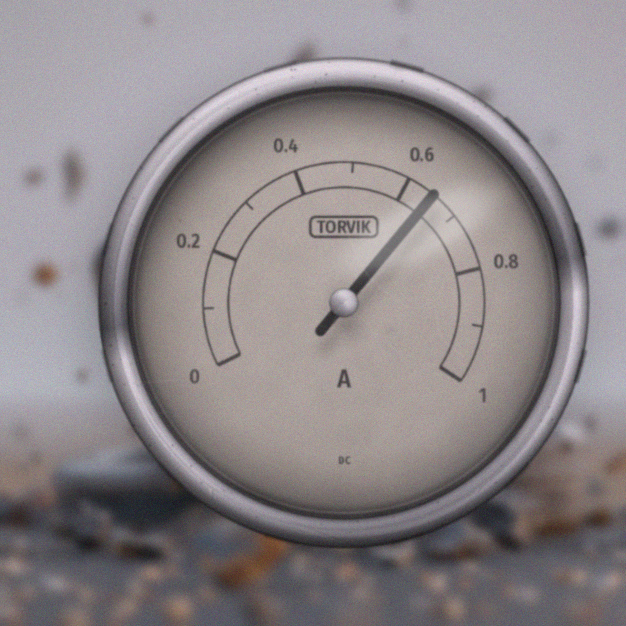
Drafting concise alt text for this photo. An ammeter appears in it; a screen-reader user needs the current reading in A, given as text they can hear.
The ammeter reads 0.65 A
